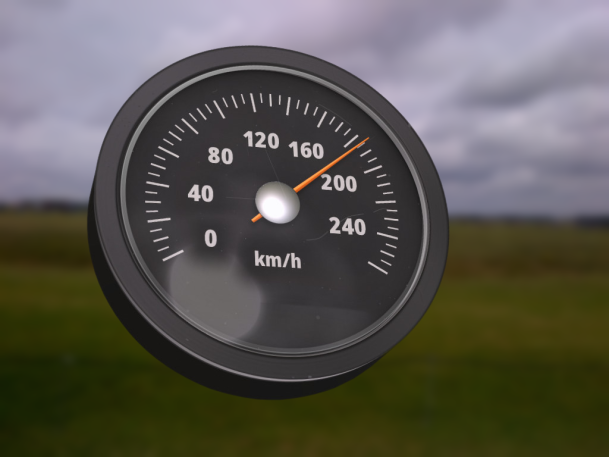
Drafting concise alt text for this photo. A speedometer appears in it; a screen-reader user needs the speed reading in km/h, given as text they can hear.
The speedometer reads 185 km/h
